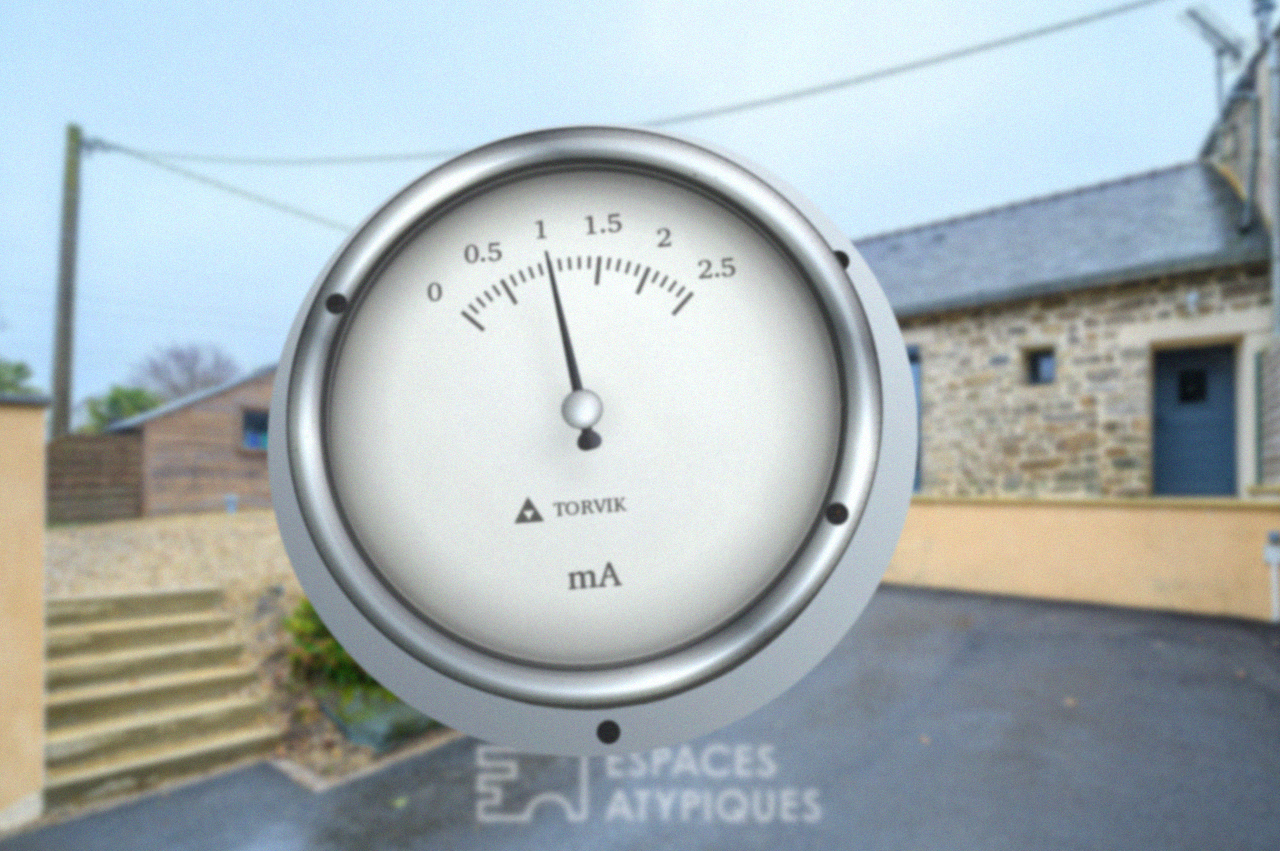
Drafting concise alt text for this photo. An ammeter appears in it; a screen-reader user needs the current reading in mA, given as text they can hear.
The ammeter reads 1 mA
